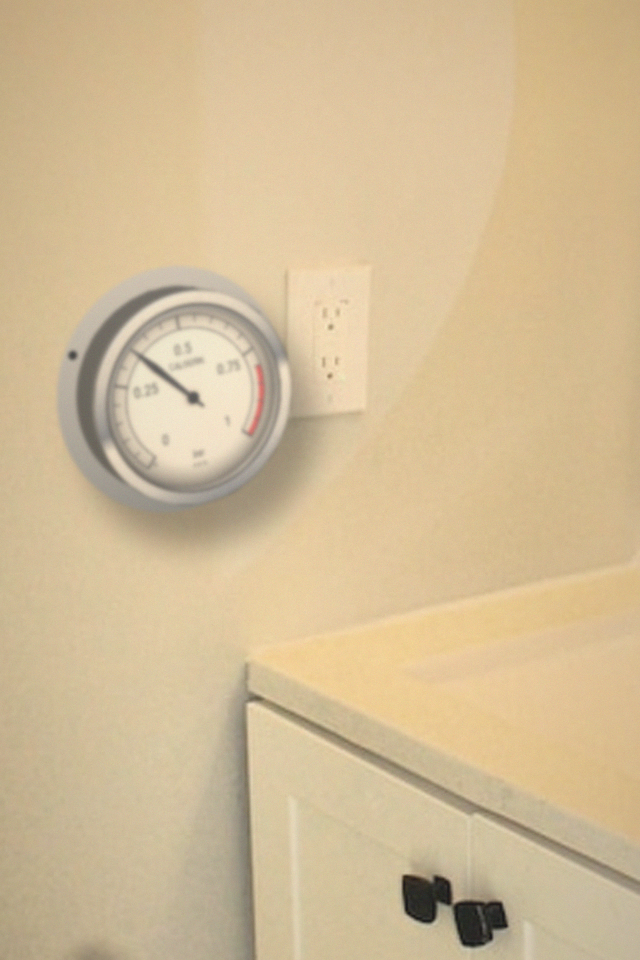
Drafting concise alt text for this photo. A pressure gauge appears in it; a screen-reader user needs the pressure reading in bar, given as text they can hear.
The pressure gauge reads 0.35 bar
